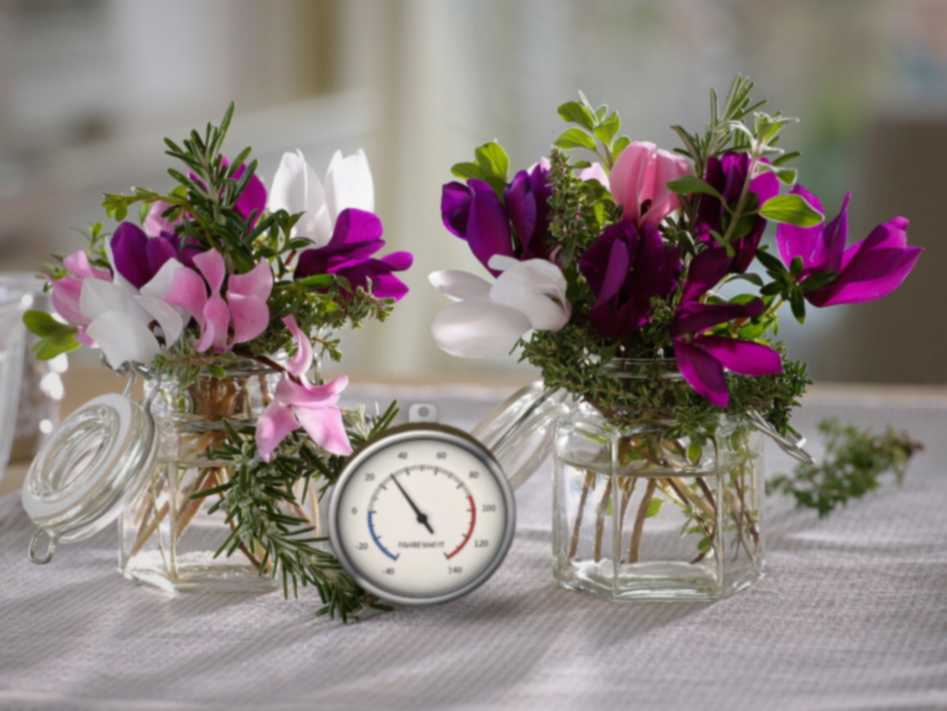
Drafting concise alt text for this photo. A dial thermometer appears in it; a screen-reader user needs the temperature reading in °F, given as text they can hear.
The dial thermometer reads 30 °F
